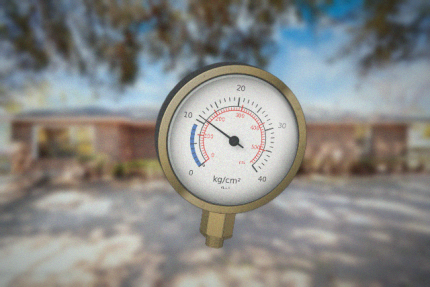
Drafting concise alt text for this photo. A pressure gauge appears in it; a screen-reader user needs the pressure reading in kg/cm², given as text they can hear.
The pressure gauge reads 11 kg/cm²
